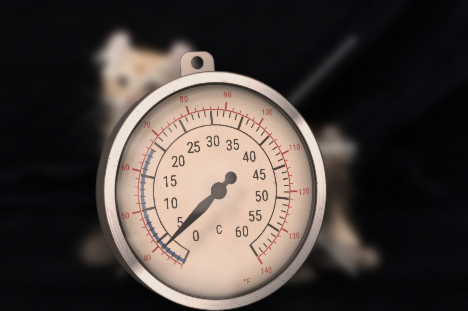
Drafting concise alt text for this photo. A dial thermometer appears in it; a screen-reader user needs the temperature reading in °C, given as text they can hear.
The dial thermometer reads 4 °C
